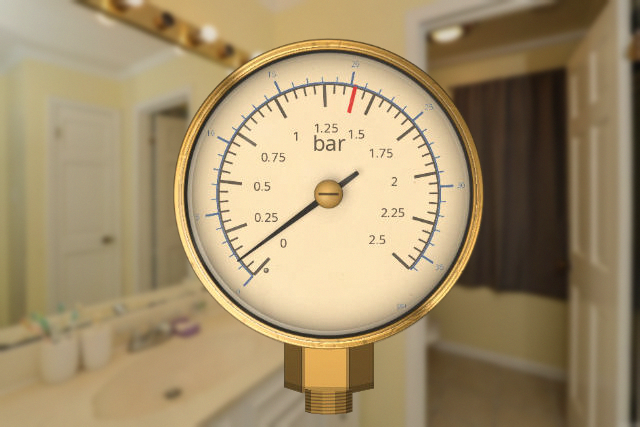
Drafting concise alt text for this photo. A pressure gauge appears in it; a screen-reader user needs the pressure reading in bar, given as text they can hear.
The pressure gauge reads 0.1 bar
